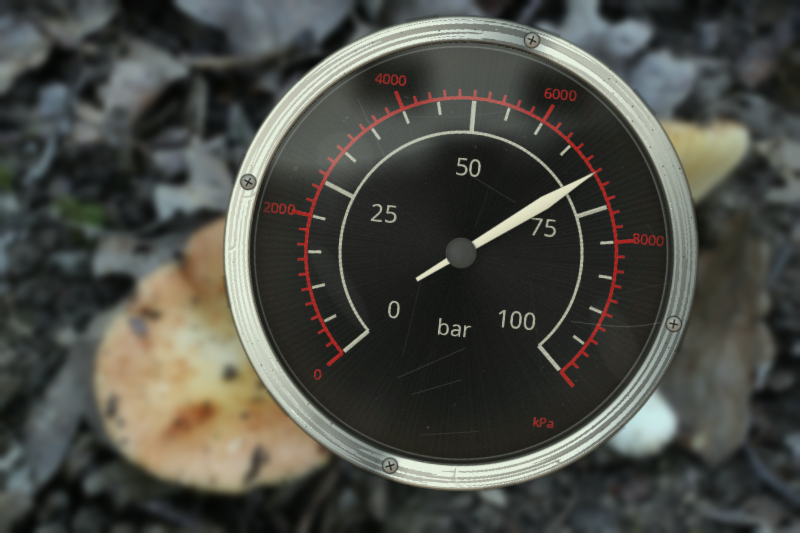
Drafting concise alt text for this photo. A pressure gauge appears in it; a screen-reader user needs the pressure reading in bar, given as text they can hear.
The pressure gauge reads 70 bar
